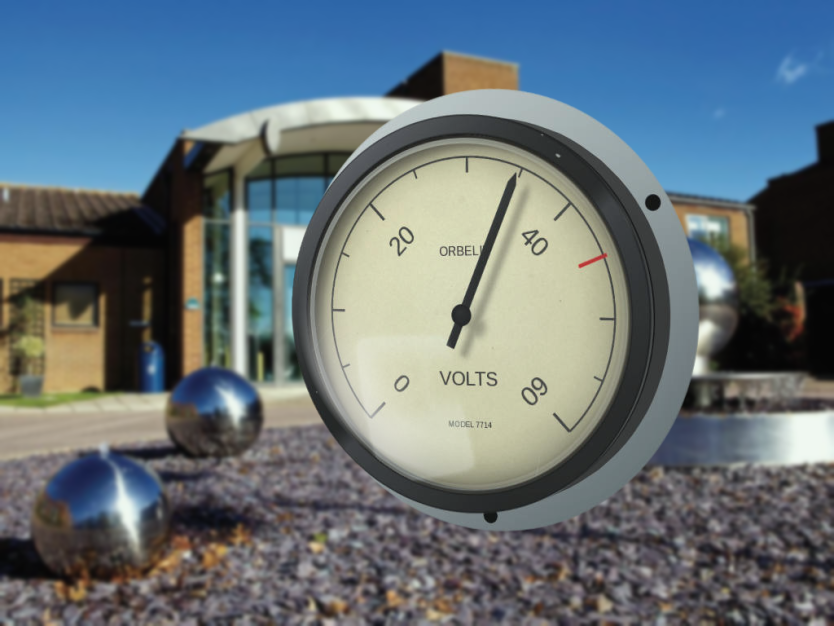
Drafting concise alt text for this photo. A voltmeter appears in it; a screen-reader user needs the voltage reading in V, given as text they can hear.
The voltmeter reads 35 V
